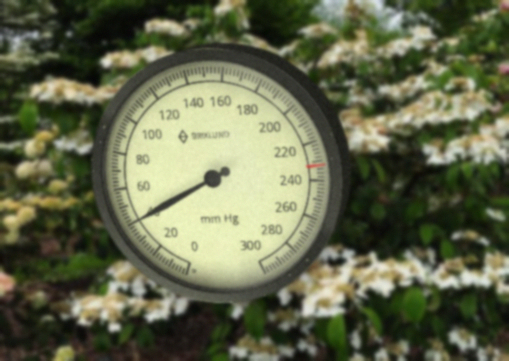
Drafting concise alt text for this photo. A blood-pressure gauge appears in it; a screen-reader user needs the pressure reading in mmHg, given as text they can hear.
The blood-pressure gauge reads 40 mmHg
